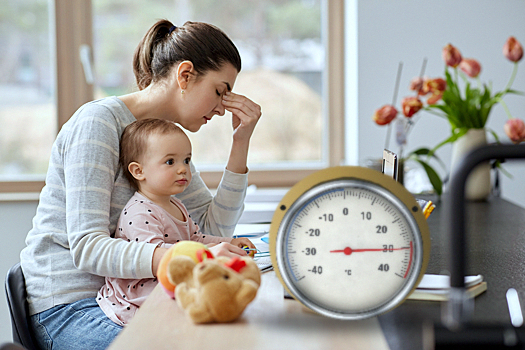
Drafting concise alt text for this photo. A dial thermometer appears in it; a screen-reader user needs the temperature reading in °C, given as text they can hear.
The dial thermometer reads 30 °C
